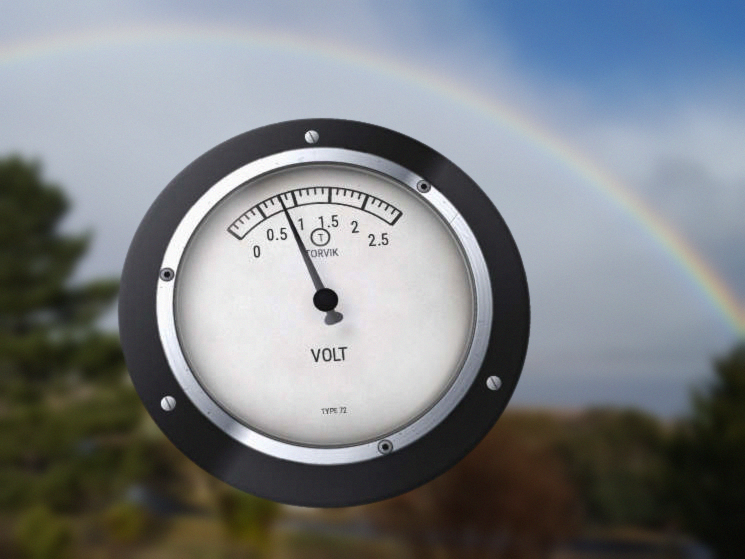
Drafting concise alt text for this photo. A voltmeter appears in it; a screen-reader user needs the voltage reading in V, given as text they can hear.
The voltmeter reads 0.8 V
